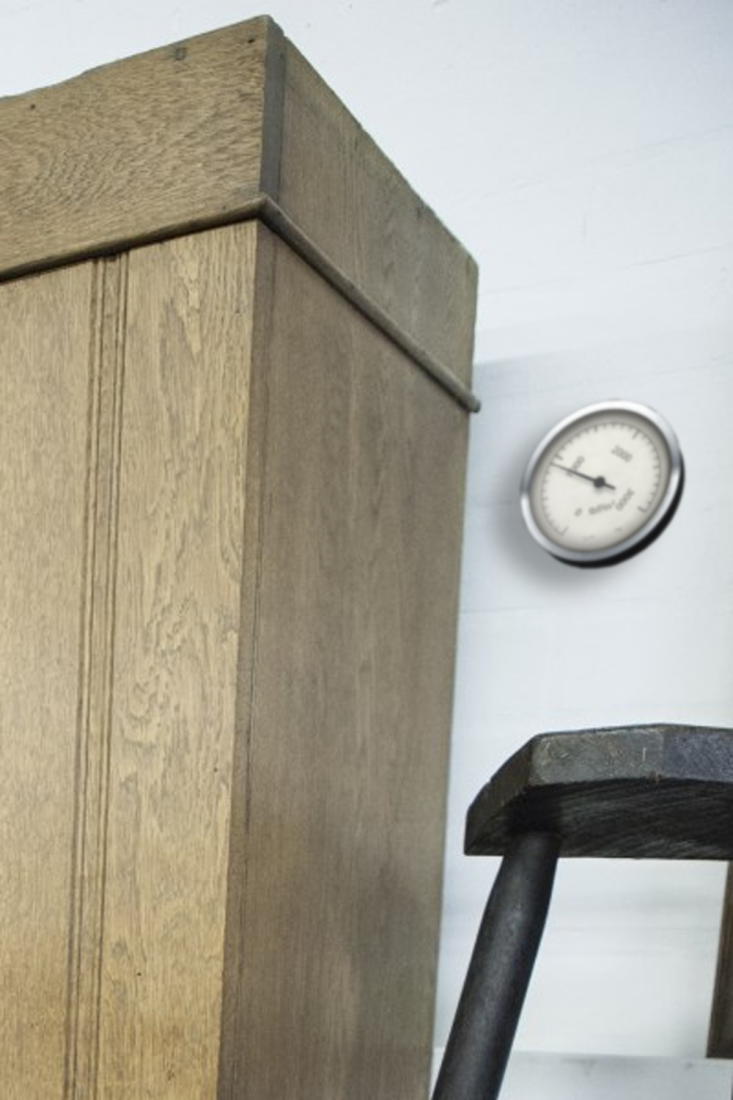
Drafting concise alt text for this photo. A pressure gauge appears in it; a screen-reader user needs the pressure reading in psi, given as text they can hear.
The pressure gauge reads 900 psi
